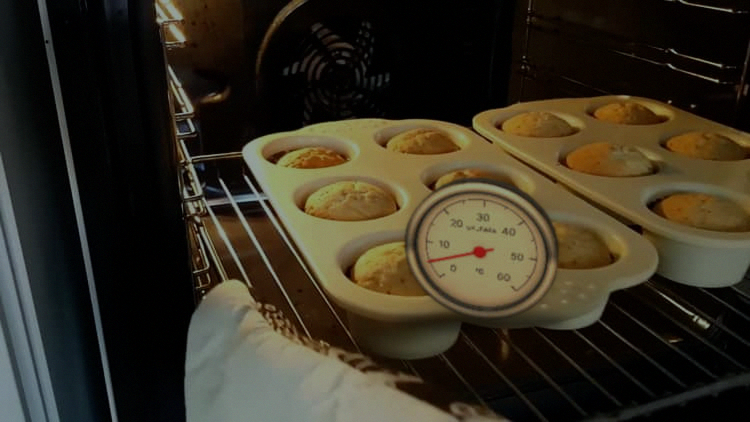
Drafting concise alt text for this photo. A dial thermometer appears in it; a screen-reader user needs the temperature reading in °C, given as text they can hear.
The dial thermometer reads 5 °C
